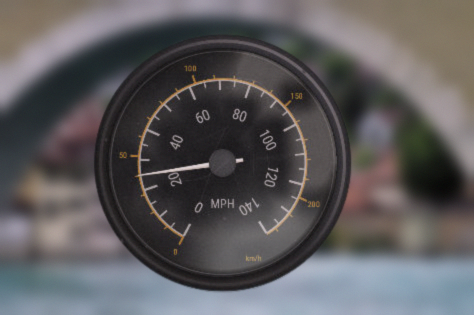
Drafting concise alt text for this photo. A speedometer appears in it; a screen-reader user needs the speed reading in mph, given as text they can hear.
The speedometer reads 25 mph
